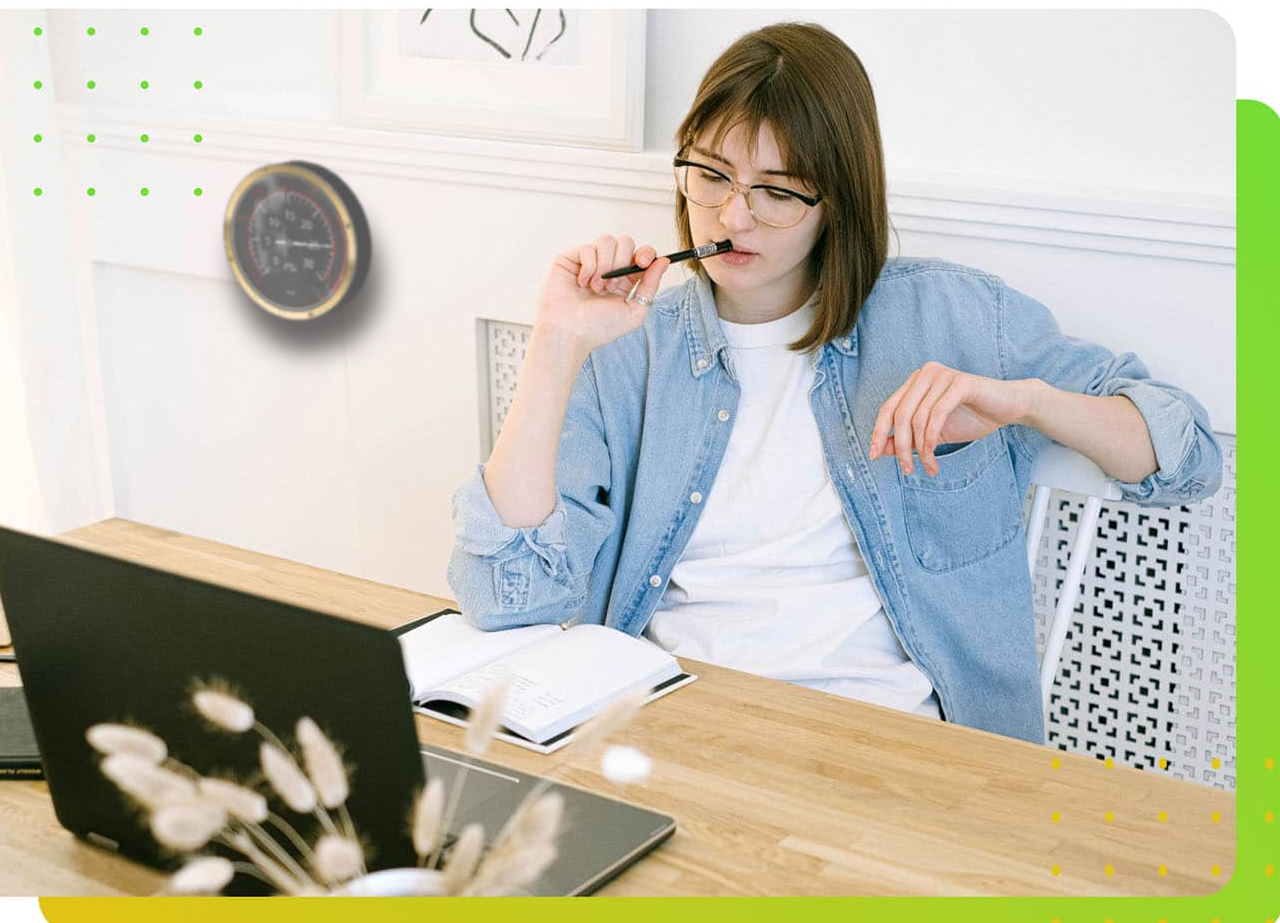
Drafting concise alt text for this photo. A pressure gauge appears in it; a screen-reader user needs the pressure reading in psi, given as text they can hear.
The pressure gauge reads 25 psi
